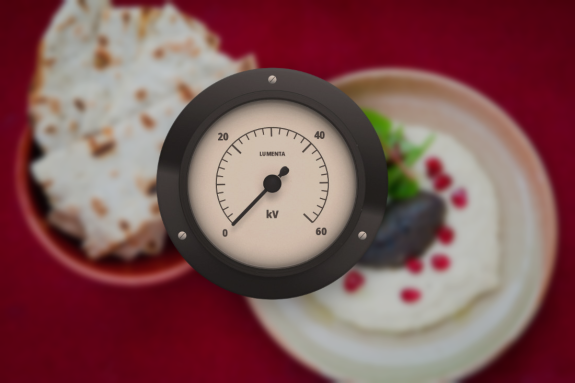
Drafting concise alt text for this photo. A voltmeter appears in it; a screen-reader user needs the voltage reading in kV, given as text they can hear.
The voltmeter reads 0 kV
